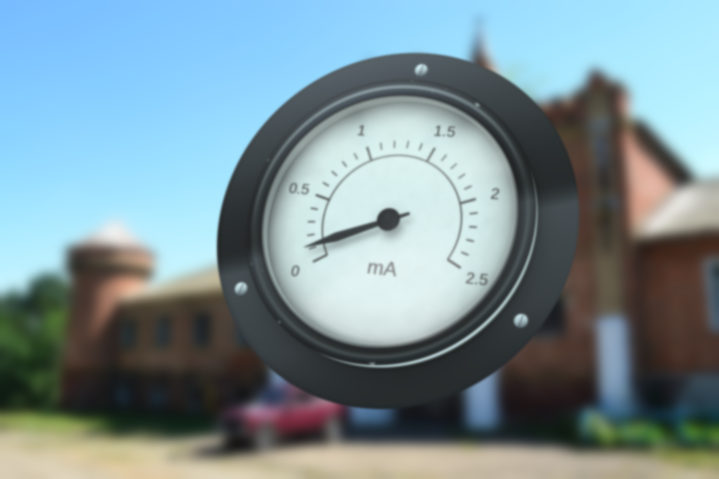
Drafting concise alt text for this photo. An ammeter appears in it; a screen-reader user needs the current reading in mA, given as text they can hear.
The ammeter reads 0.1 mA
